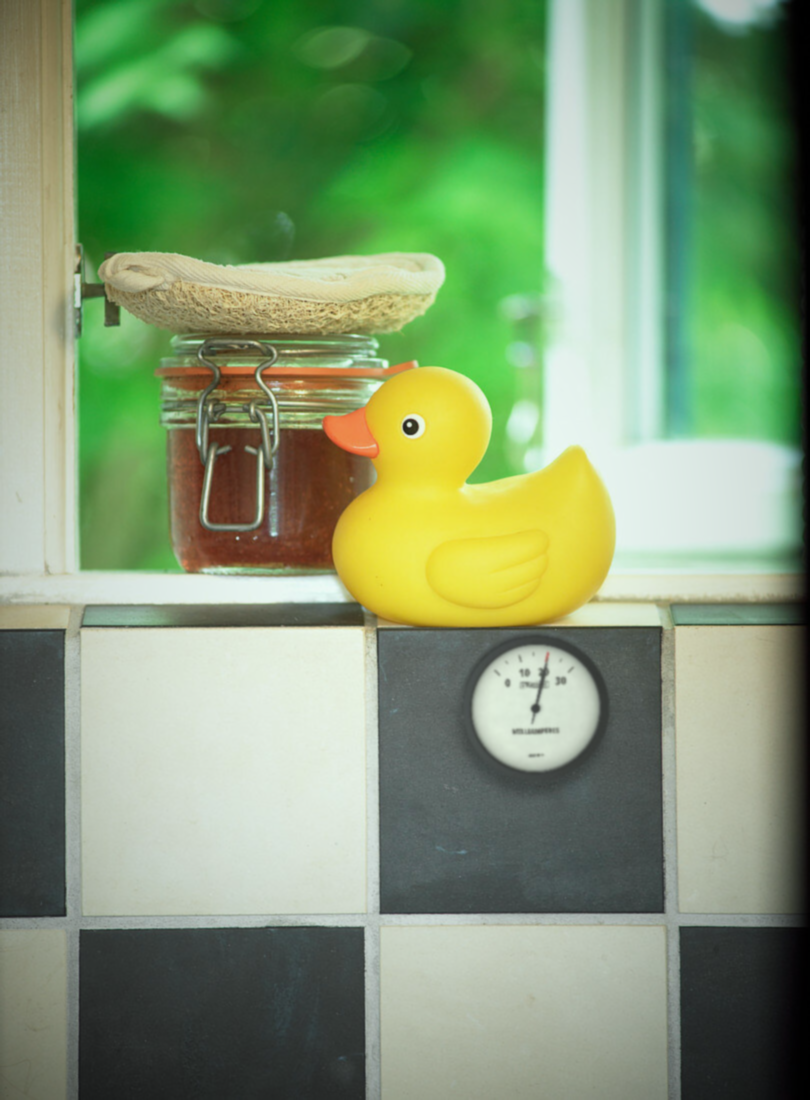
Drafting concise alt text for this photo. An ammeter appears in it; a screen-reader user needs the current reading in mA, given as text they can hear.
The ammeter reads 20 mA
